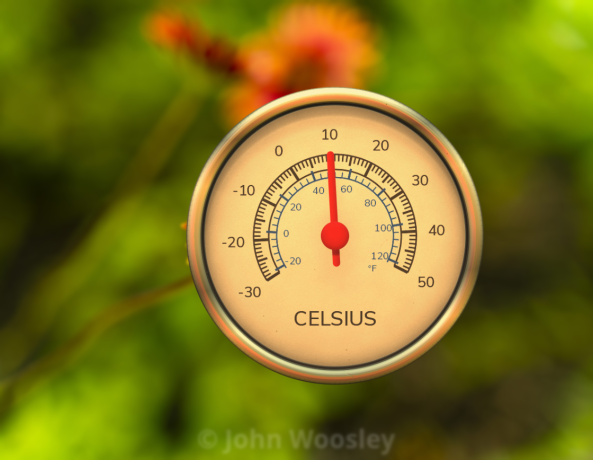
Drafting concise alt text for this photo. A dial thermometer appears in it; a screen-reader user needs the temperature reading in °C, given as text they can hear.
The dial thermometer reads 10 °C
